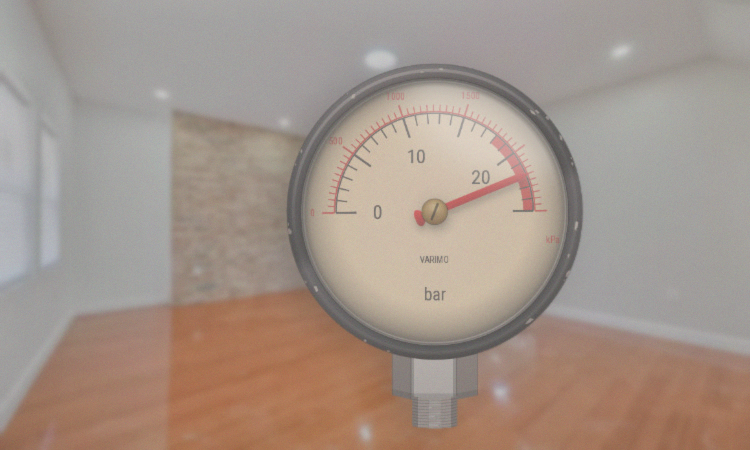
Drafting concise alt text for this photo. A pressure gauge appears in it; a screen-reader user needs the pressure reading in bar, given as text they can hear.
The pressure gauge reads 22 bar
